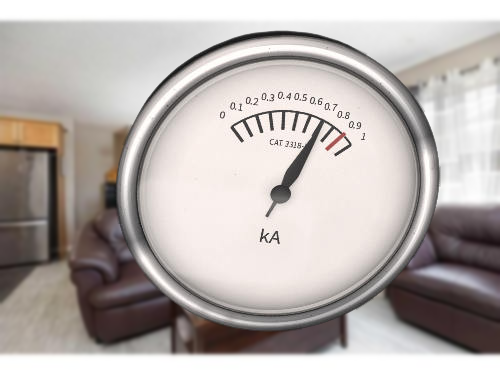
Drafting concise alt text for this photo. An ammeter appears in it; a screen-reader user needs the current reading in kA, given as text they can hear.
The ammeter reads 0.7 kA
